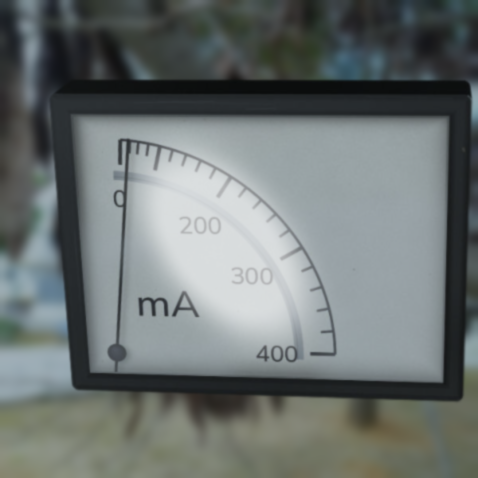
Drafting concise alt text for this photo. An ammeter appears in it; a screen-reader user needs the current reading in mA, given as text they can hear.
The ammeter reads 40 mA
